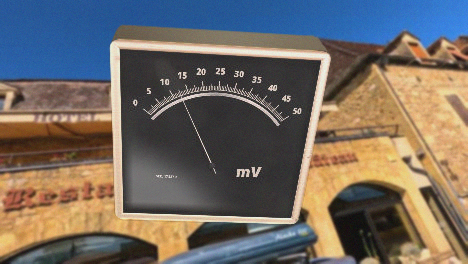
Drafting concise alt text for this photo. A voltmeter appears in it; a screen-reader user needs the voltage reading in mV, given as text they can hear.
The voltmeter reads 12.5 mV
